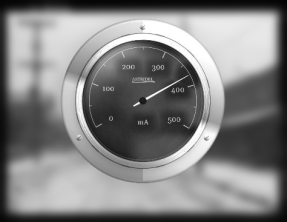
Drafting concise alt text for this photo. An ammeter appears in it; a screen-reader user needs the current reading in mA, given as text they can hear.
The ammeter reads 375 mA
